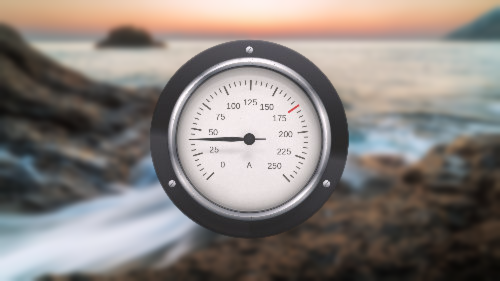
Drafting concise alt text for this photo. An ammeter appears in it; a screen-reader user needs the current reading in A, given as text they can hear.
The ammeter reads 40 A
